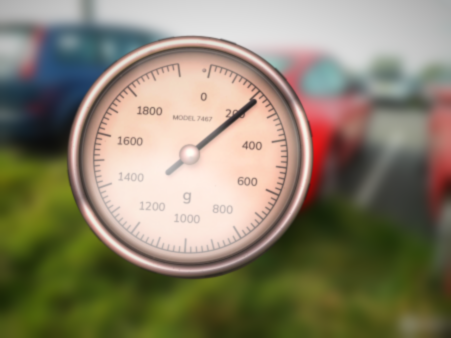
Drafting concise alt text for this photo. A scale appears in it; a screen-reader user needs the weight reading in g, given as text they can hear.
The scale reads 220 g
